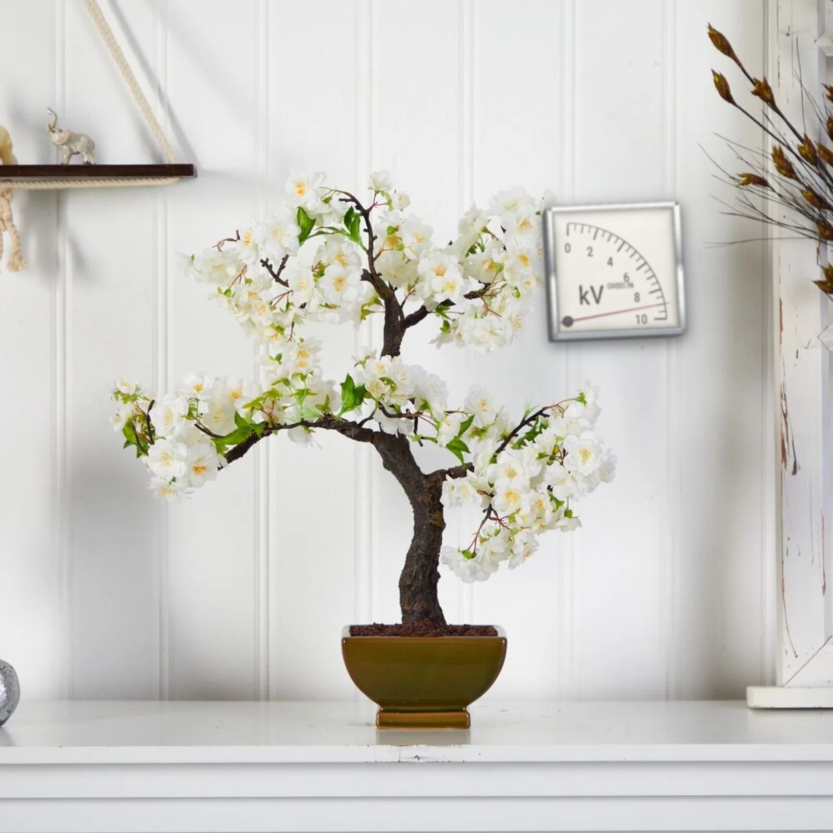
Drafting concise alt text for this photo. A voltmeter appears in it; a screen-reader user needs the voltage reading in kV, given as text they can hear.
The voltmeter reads 9 kV
